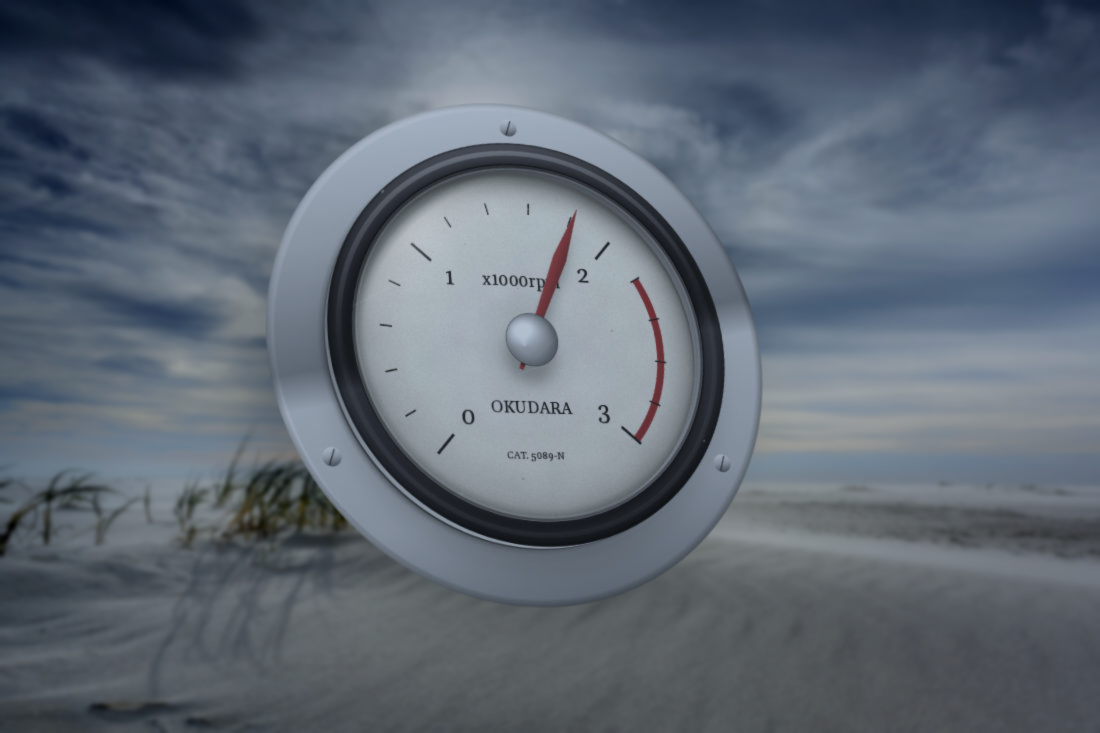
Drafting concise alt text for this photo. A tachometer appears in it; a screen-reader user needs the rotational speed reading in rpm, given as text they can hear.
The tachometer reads 1800 rpm
